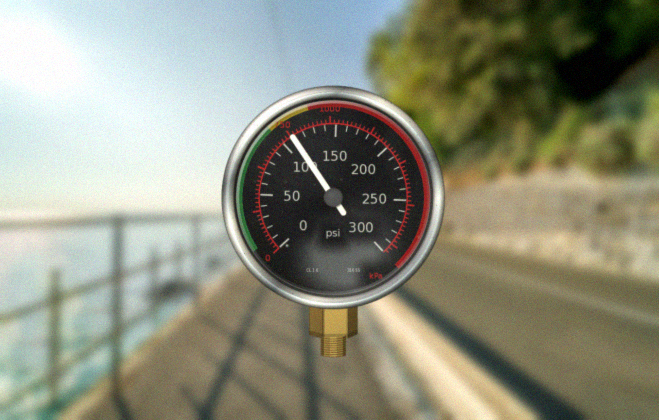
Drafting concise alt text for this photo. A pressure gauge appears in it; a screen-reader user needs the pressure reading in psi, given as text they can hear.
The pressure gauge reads 110 psi
